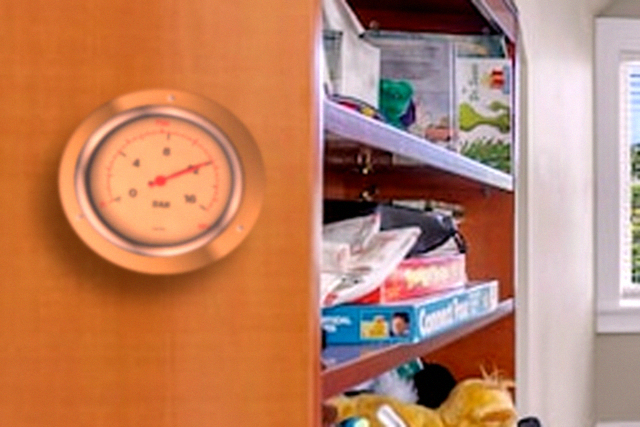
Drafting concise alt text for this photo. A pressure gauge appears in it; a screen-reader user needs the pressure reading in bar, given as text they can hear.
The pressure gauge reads 12 bar
